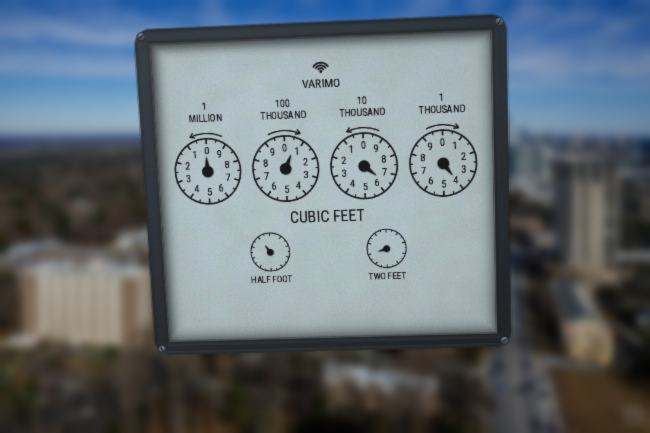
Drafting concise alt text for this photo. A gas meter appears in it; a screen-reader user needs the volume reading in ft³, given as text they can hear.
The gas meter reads 6400 ft³
